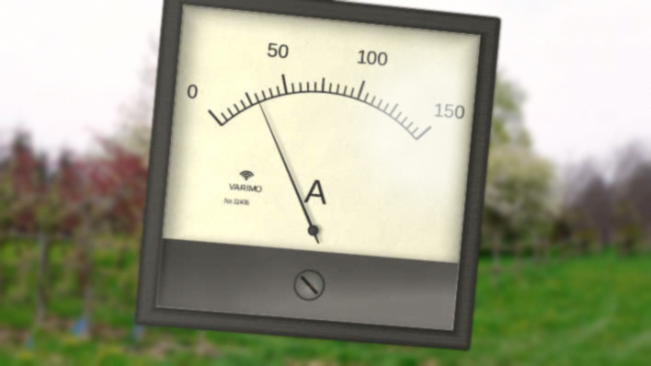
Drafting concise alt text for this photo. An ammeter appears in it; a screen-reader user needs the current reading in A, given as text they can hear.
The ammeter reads 30 A
